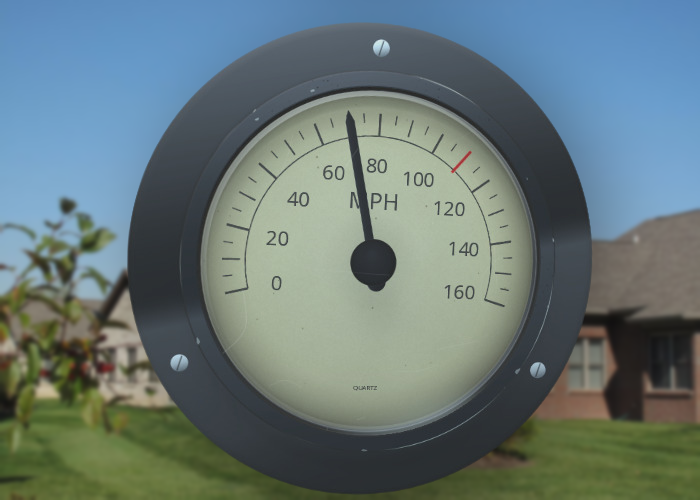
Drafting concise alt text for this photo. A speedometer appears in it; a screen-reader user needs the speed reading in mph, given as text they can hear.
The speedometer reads 70 mph
